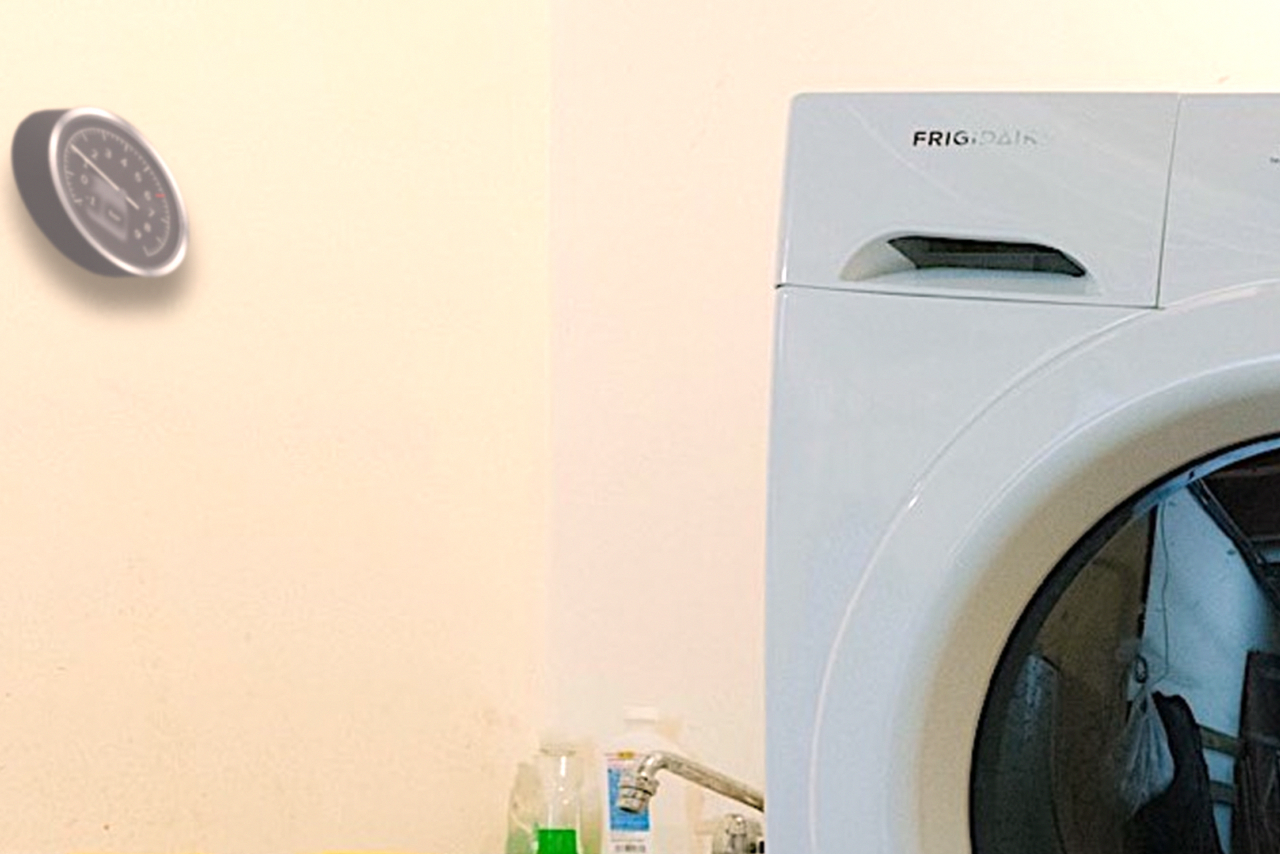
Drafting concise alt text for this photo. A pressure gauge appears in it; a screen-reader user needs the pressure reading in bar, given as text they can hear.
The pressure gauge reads 1 bar
